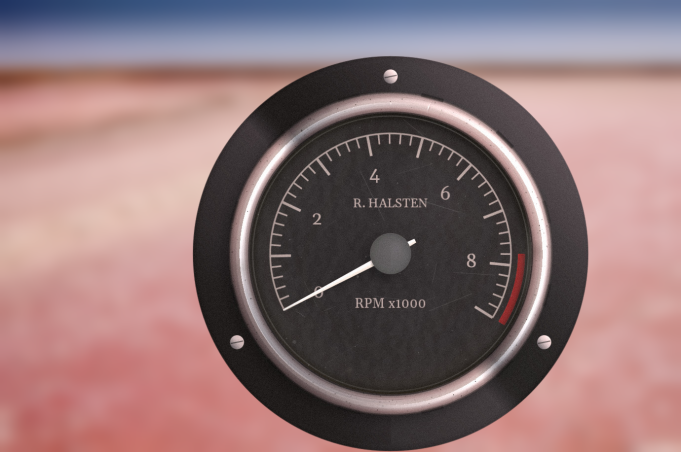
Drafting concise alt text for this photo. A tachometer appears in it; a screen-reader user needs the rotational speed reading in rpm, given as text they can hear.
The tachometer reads 0 rpm
